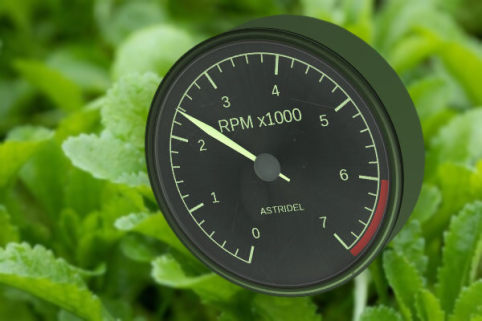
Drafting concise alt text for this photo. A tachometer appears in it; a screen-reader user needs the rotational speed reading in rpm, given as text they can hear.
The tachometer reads 2400 rpm
